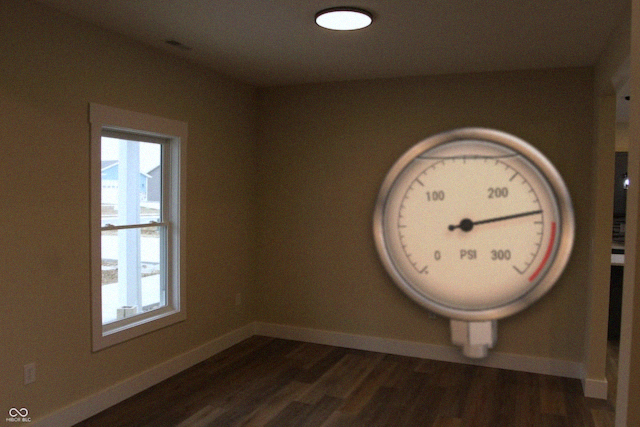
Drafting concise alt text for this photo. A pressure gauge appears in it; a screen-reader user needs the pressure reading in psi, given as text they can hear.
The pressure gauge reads 240 psi
